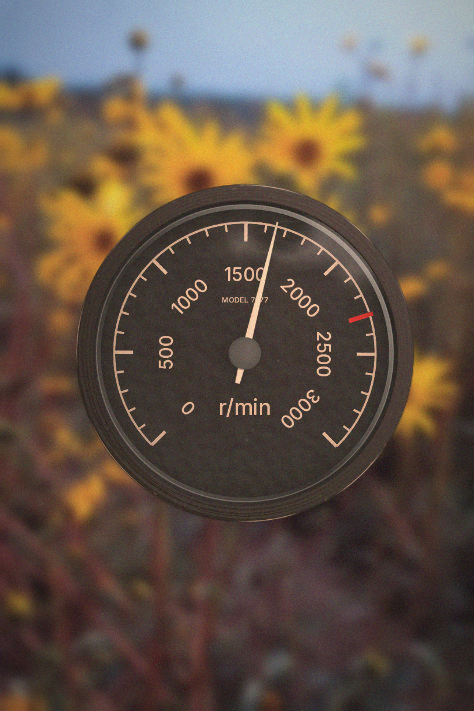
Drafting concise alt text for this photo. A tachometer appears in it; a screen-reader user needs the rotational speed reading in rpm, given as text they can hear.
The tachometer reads 1650 rpm
